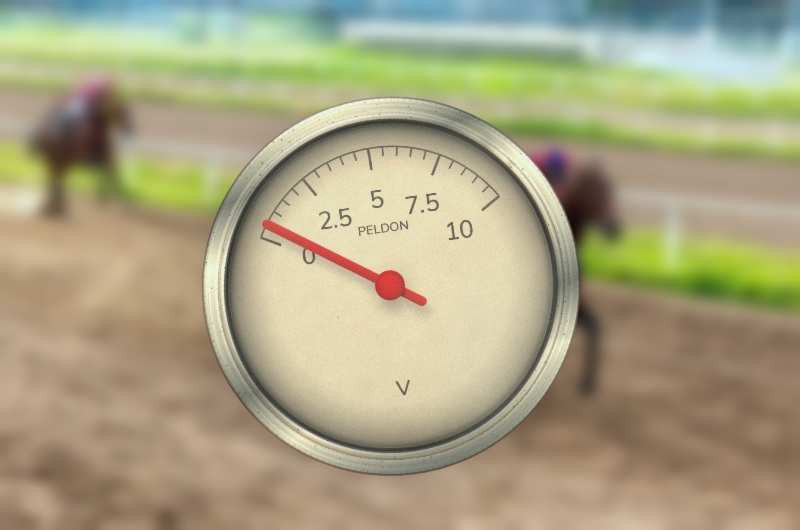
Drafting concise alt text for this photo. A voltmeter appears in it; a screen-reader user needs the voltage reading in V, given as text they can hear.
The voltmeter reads 0.5 V
